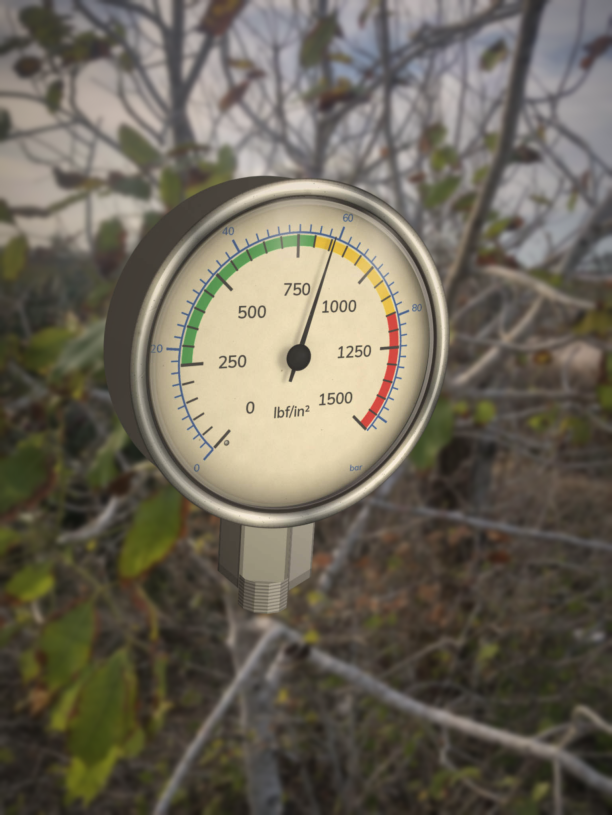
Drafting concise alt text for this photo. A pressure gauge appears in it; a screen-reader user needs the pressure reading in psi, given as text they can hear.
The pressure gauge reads 850 psi
